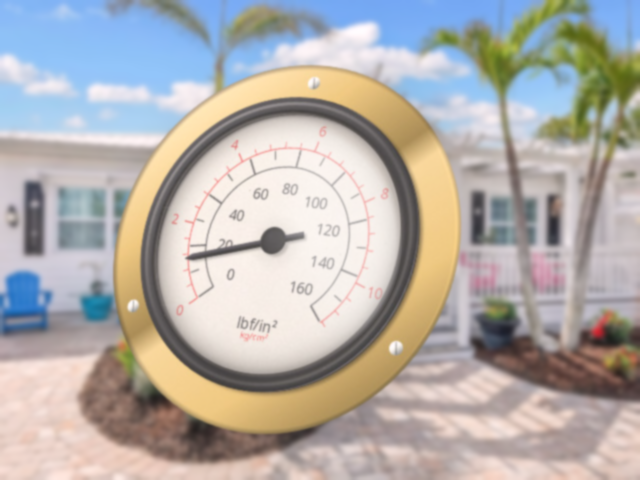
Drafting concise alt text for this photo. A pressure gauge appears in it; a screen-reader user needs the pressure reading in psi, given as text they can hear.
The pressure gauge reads 15 psi
